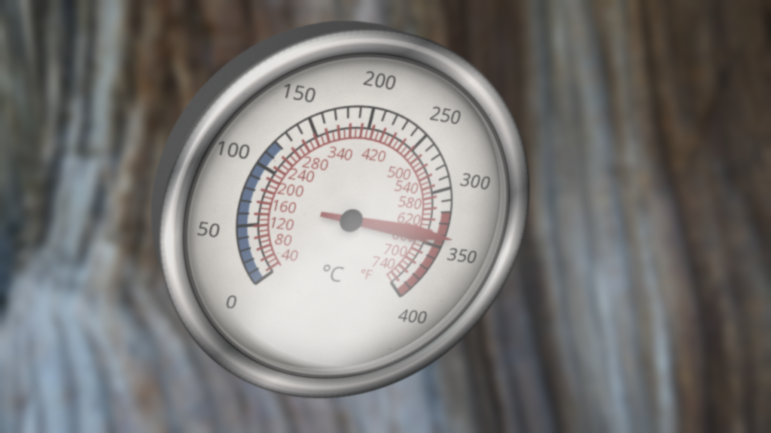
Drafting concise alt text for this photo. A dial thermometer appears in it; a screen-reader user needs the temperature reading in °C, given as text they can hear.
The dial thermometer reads 340 °C
